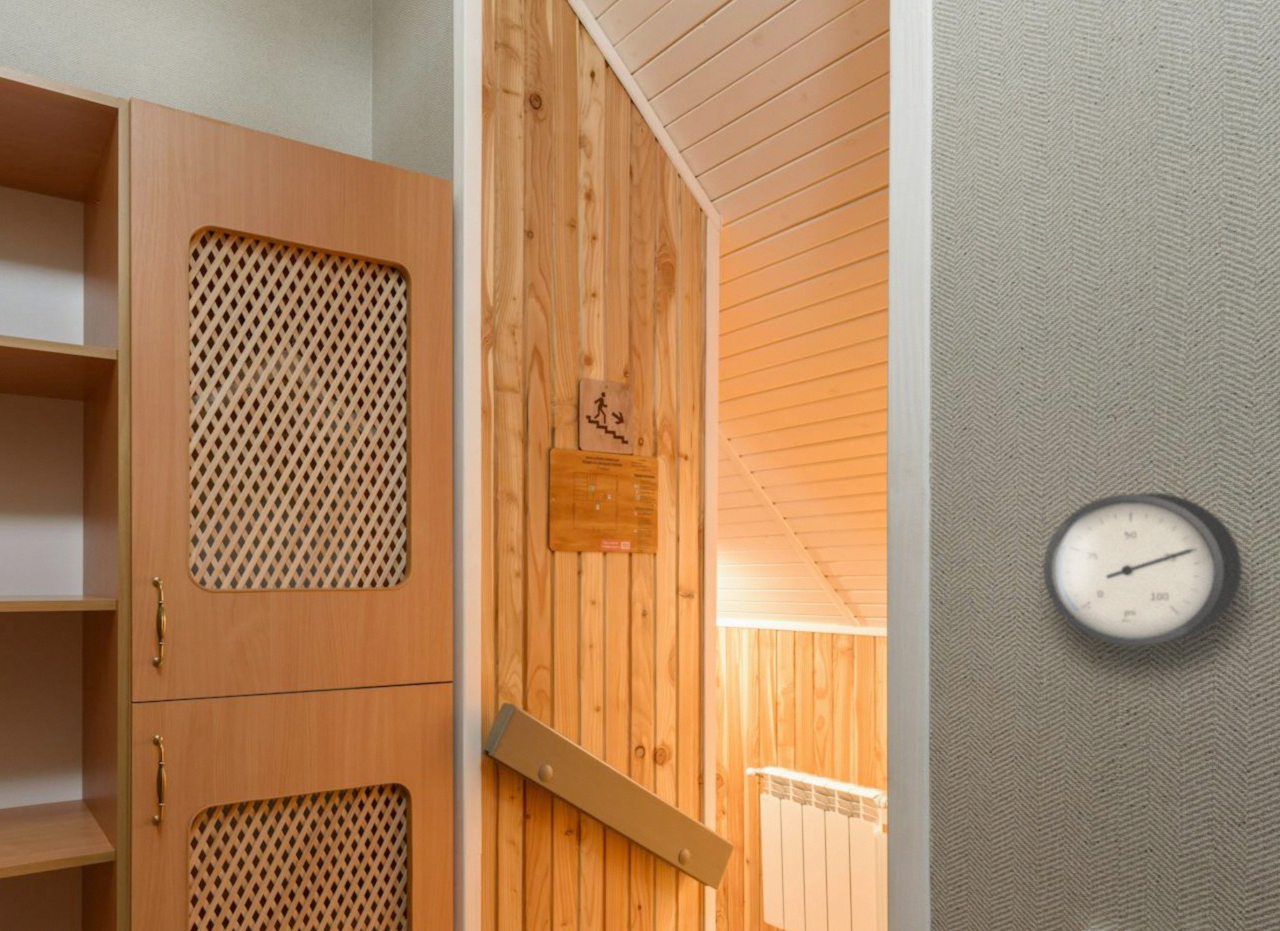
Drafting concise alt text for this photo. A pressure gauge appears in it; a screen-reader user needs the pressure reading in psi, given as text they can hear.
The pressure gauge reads 75 psi
